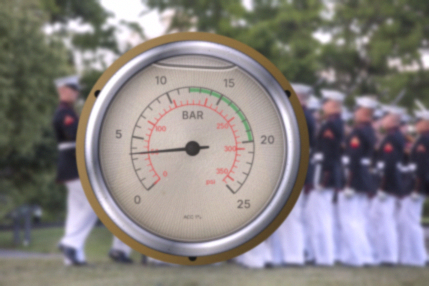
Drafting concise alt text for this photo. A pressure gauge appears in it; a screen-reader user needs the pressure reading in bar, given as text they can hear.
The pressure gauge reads 3.5 bar
